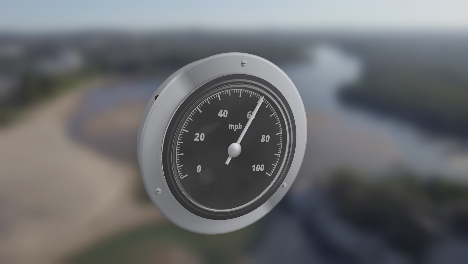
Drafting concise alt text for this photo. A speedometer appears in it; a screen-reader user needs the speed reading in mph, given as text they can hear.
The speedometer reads 60 mph
